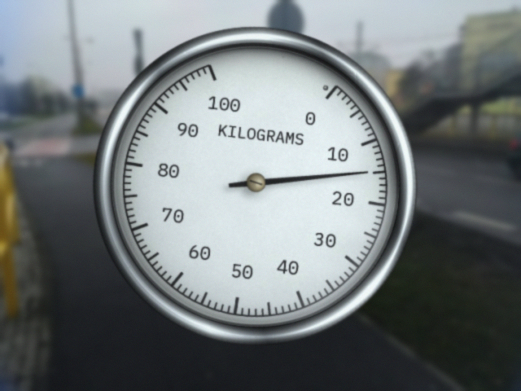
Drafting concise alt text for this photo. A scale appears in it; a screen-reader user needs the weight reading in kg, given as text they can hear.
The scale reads 15 kg
